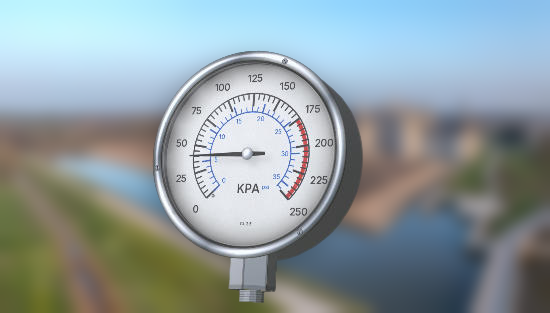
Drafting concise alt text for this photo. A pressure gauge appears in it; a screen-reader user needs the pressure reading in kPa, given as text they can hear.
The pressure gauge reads 40 kPa
